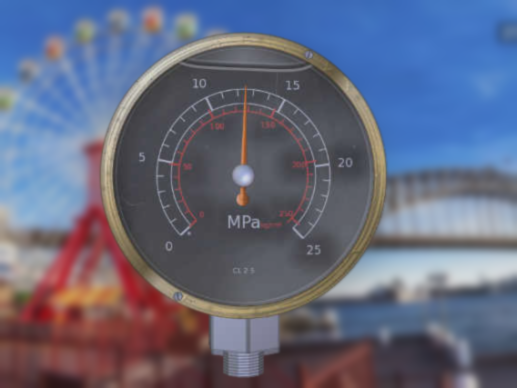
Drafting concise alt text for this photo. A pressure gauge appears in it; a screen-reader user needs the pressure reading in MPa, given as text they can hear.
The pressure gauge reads 12.5 MPa
